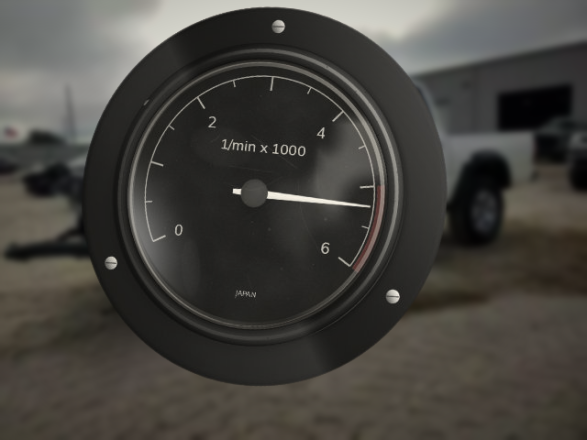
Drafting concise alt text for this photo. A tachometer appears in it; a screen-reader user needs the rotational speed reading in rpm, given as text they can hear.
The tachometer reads 5250 rpm
